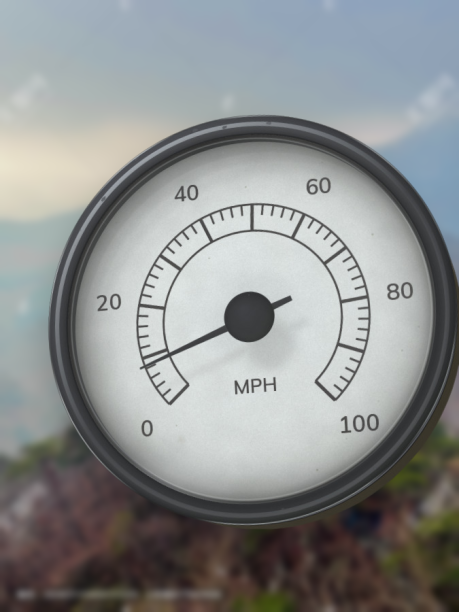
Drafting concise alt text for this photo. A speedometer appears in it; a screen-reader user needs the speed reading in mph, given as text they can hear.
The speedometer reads 8 mph
